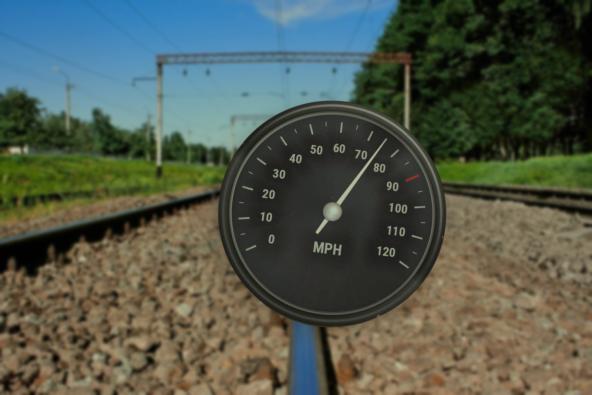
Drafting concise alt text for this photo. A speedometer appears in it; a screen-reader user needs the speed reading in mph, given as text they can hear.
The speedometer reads 75 mph
